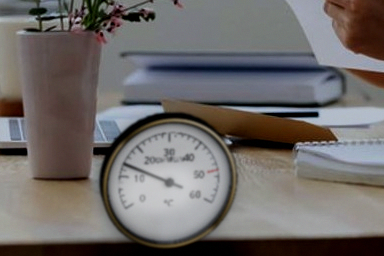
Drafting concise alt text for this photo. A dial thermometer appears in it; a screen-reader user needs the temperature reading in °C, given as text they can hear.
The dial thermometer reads 14 °C
